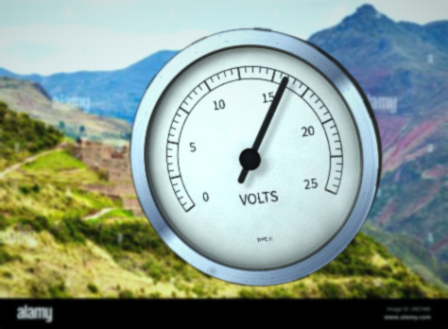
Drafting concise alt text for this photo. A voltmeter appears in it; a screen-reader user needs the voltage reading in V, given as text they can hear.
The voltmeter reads 16 V
